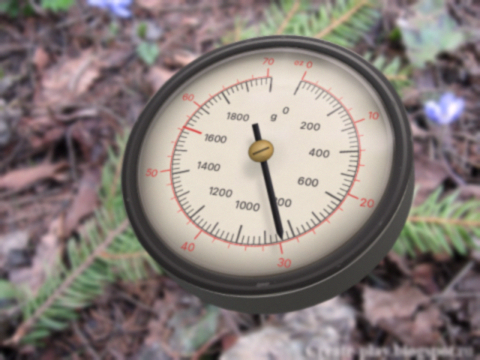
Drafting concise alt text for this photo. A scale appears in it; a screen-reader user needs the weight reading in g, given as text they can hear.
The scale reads 840 g
